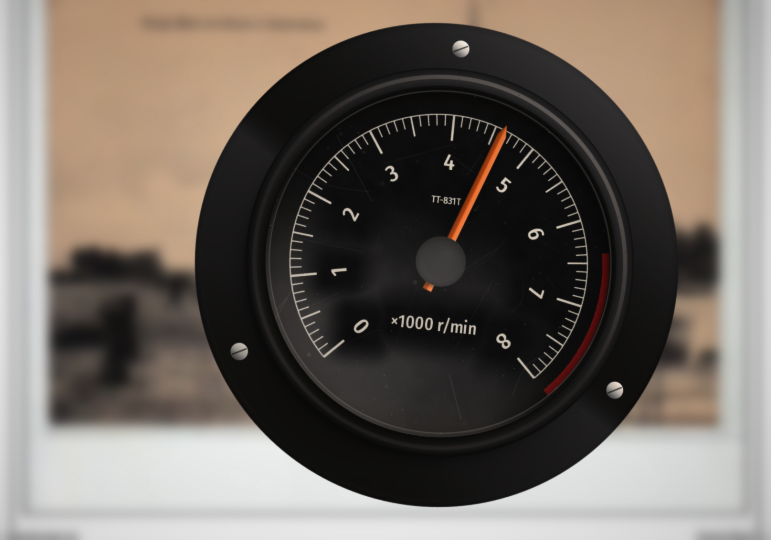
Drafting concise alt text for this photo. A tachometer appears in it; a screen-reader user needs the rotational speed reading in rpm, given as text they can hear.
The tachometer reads 4600 rpm
